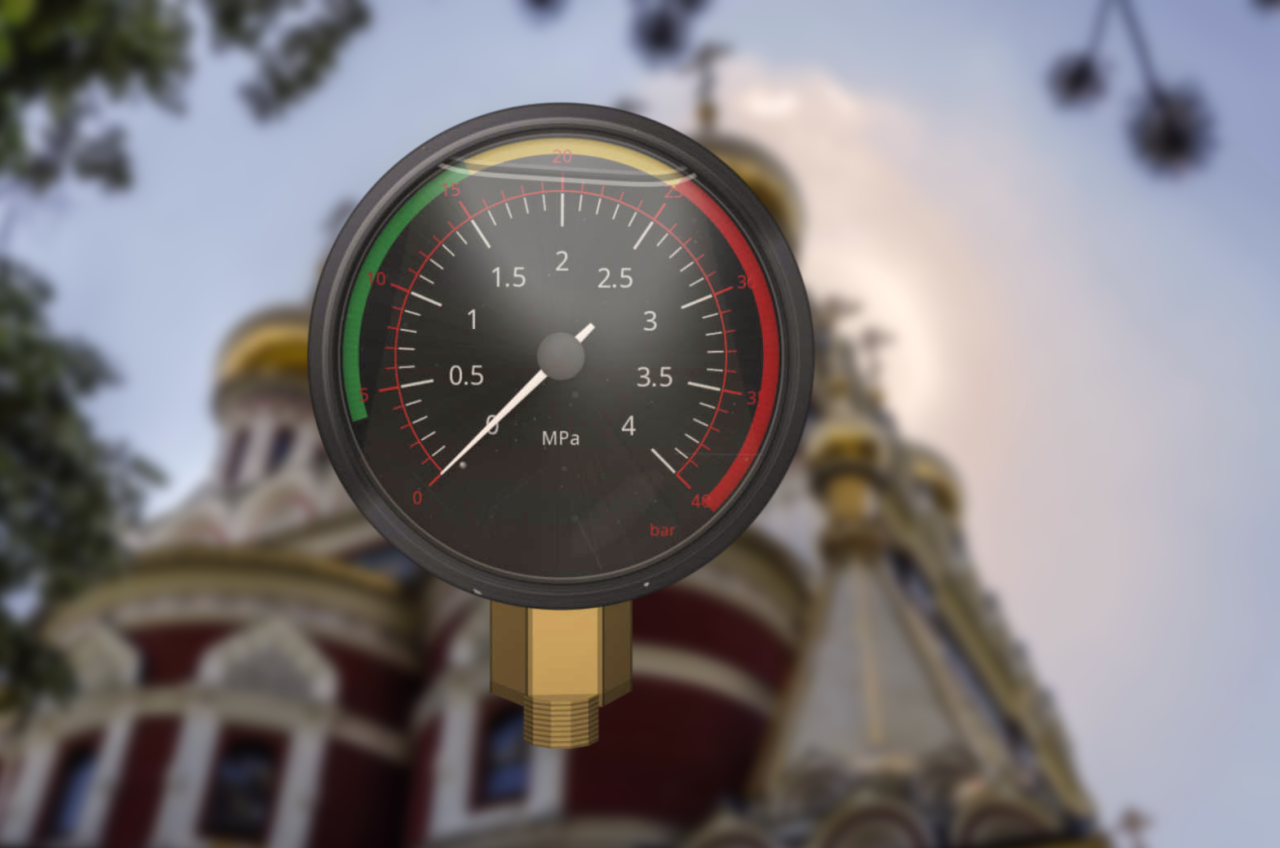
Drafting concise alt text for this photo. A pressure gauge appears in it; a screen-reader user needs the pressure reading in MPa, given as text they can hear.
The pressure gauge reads 0 MPa
